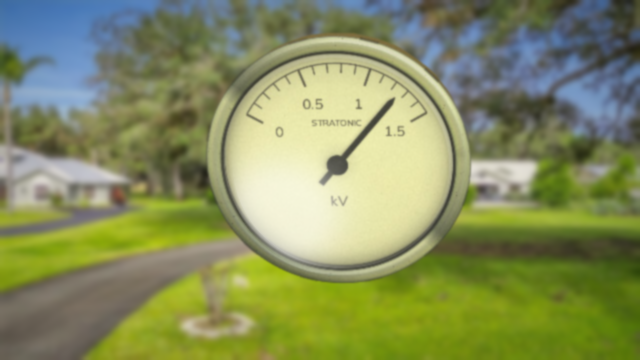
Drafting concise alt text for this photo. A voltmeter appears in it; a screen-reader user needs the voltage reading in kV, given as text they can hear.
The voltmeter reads 1.25 kV
